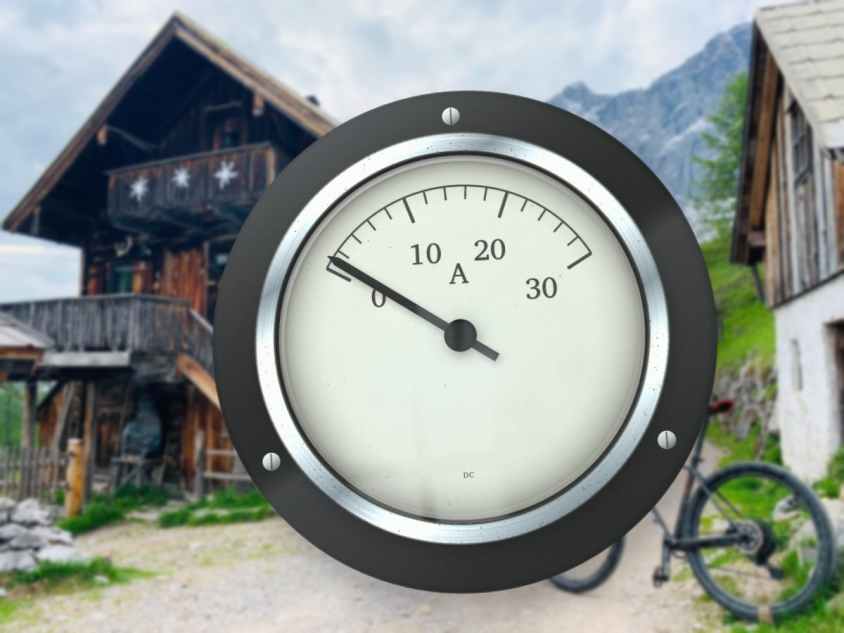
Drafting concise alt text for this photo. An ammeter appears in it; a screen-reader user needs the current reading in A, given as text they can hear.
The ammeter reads 1 A
